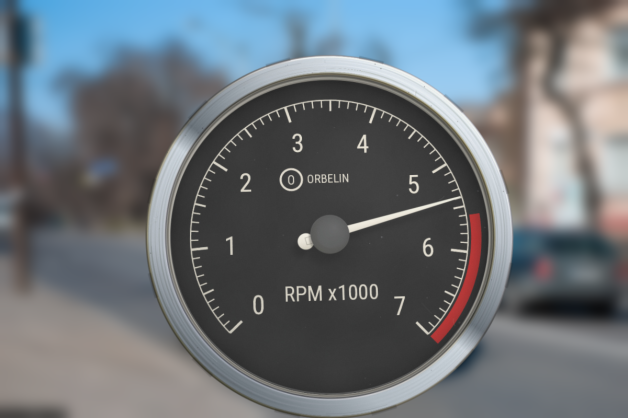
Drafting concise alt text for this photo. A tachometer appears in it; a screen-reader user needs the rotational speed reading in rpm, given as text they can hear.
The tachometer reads 5400 rpm
